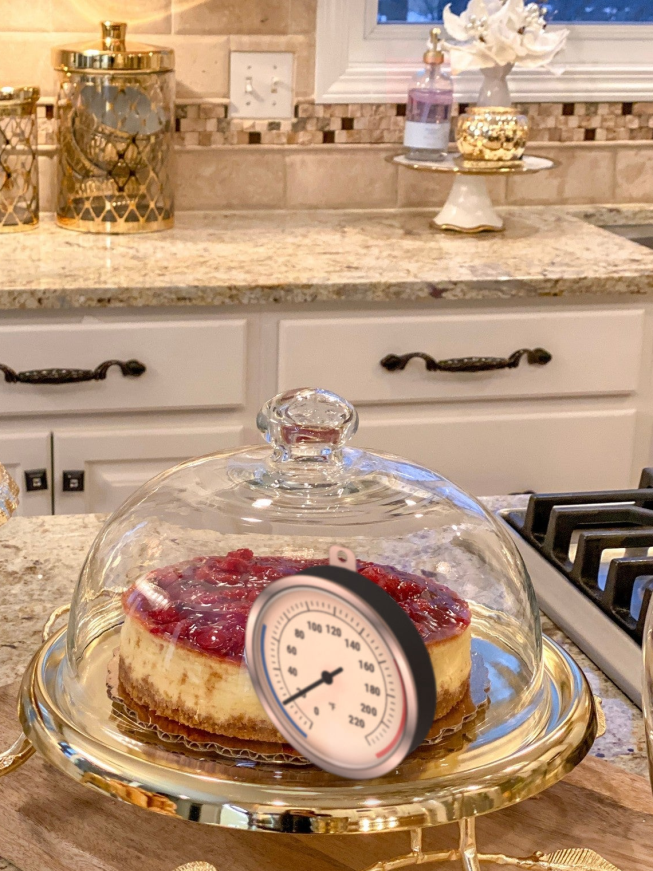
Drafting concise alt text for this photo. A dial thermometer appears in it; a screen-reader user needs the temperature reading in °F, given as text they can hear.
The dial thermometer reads 20 °F
